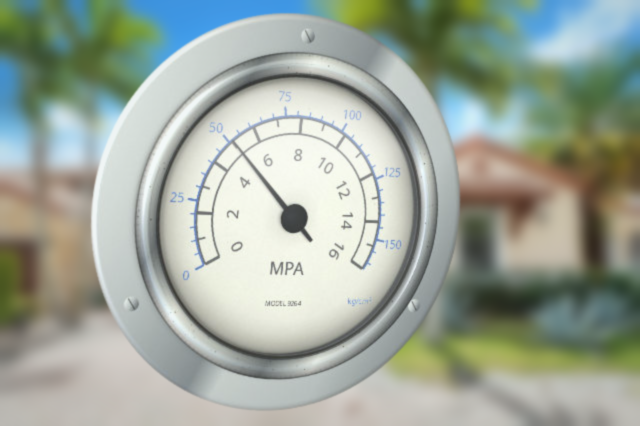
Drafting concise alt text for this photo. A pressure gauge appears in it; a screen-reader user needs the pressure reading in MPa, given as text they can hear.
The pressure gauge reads 5 MPa
